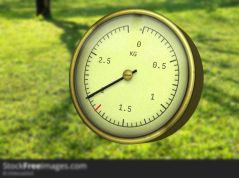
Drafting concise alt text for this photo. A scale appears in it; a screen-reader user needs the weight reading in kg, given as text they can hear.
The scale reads 2 kg
